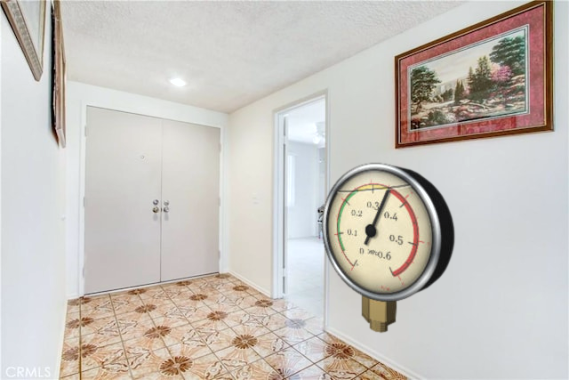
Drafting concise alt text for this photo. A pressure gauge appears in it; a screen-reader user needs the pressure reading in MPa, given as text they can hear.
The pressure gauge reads 0.35 MPa
